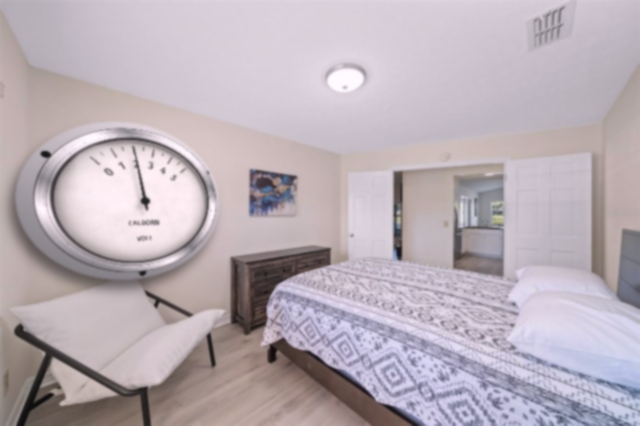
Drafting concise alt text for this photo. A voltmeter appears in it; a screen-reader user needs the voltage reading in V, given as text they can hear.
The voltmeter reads 2 V
